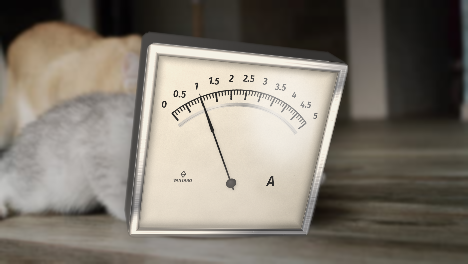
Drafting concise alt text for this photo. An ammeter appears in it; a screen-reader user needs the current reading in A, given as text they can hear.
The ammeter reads 1 A
